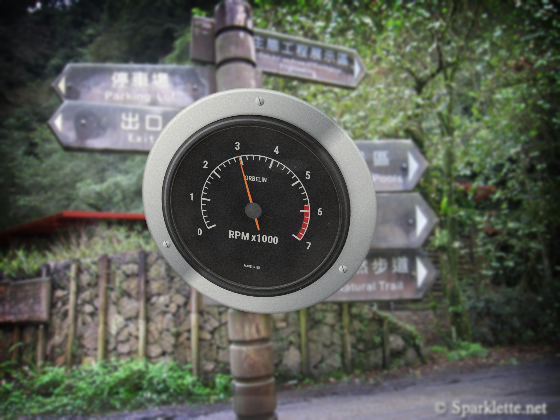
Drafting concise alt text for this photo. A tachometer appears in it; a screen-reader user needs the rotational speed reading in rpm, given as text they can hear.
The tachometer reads 3000 rpm
